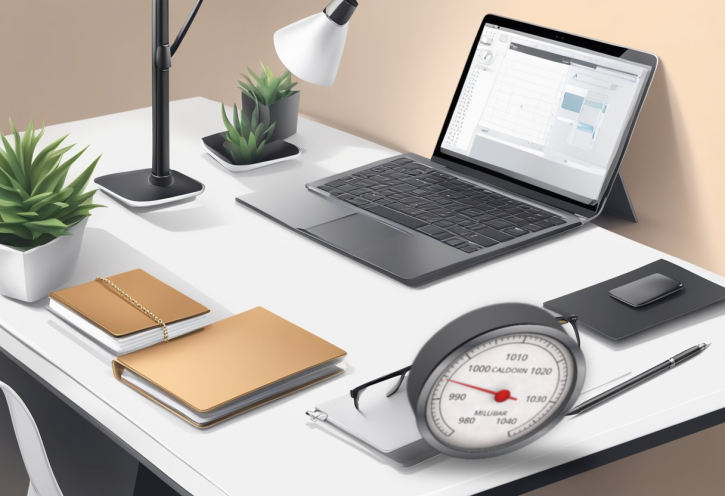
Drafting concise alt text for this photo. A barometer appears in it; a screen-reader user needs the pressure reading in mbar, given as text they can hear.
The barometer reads 995 mbar
